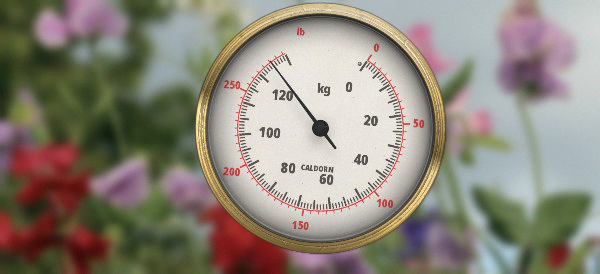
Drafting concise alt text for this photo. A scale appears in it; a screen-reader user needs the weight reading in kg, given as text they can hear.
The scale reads 125 kg
